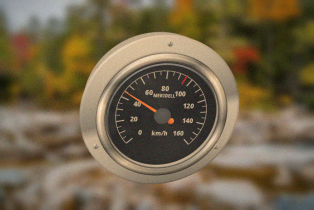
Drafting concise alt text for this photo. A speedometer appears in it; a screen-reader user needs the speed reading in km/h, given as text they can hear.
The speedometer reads 45 km/h
